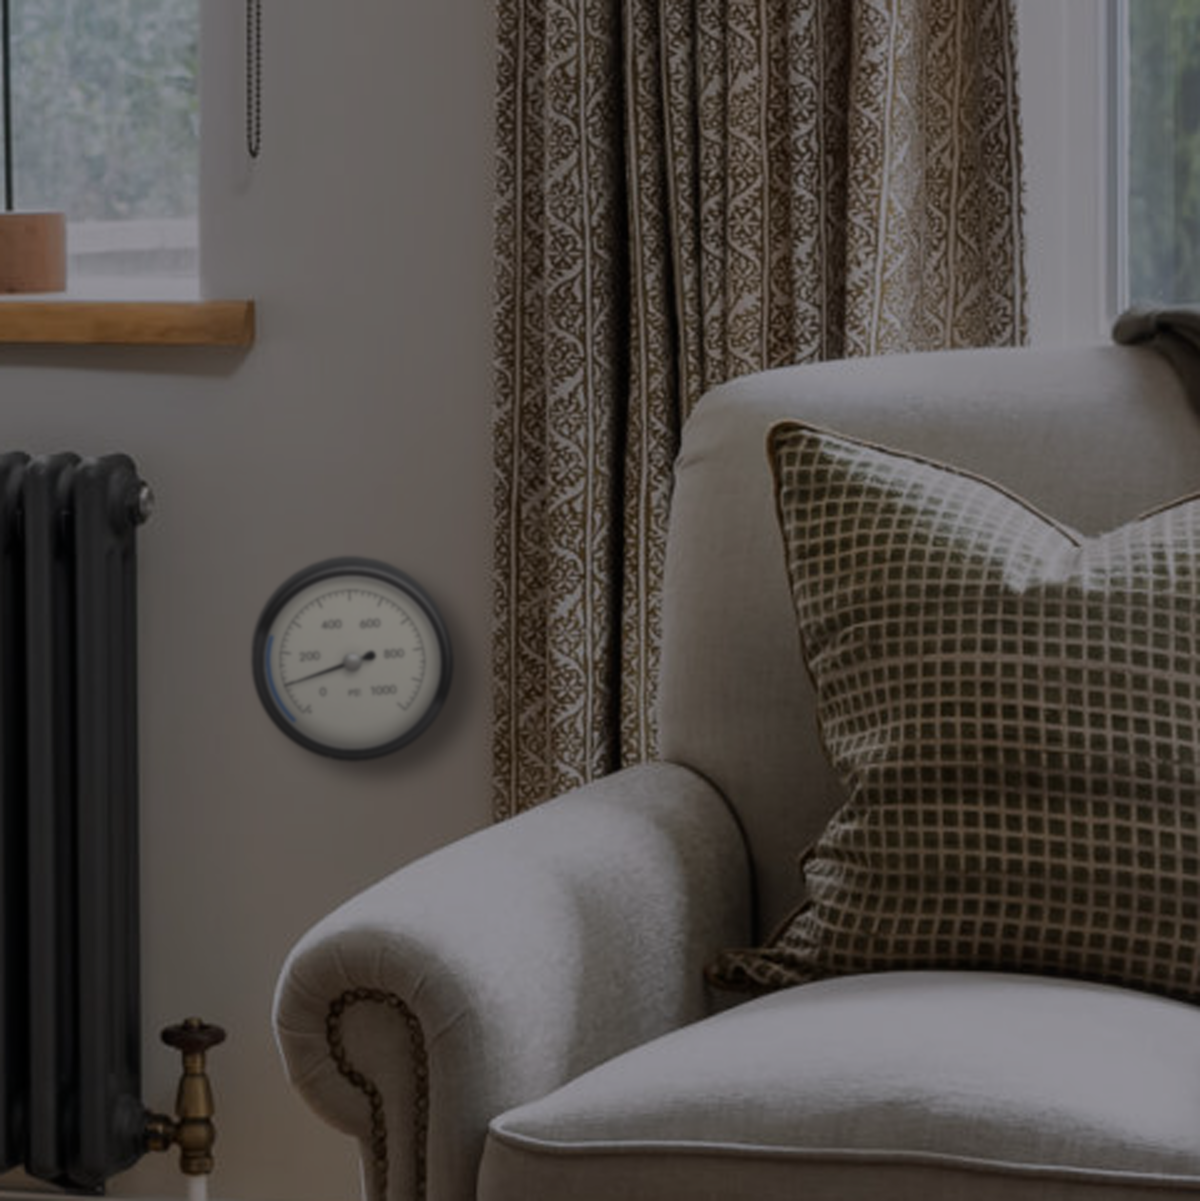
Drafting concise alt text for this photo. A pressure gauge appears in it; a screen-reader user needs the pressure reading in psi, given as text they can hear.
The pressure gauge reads 100 psi
